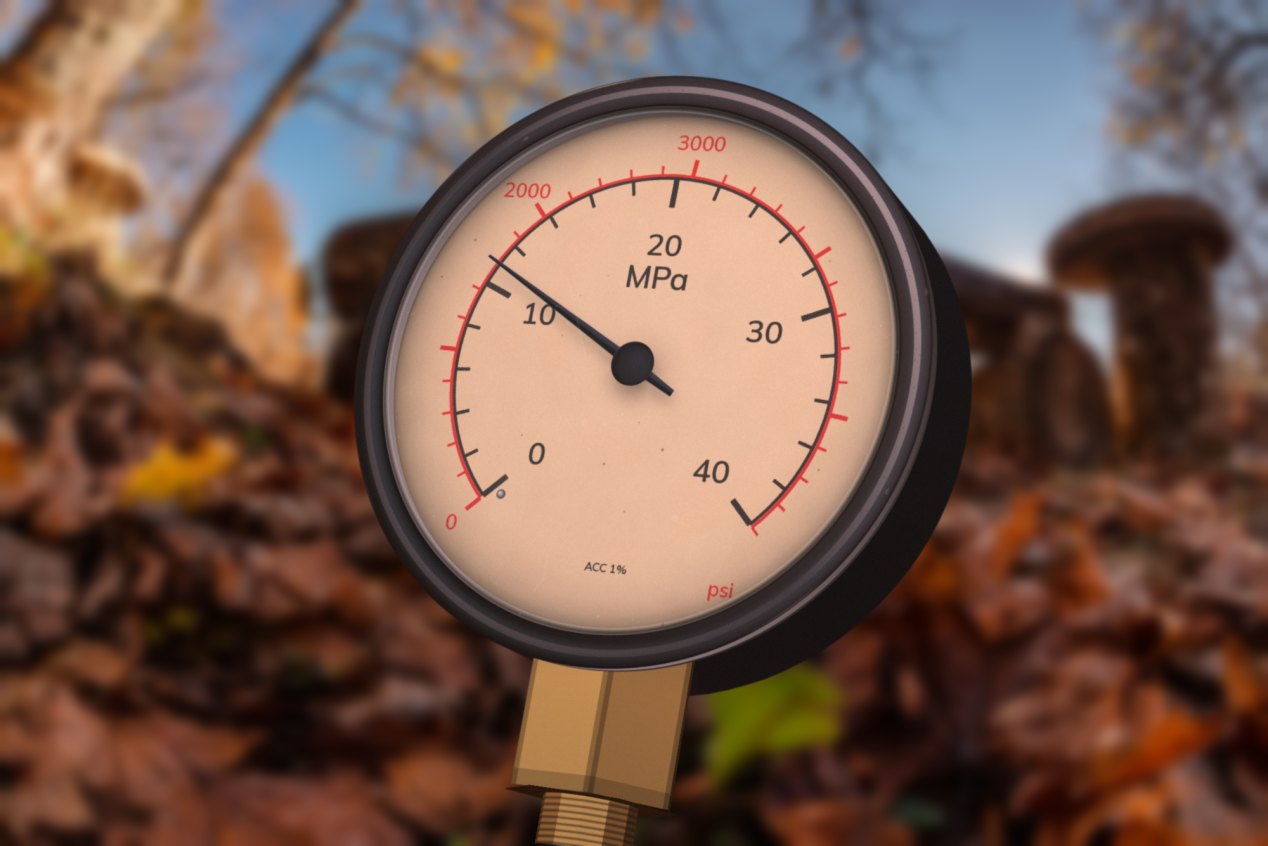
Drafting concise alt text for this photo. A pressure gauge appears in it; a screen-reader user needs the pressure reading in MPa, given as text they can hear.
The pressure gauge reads 11 MPa
